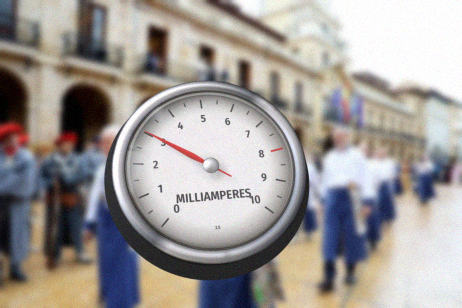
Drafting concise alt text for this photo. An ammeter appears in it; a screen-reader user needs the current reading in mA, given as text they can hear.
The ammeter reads 3 mA
